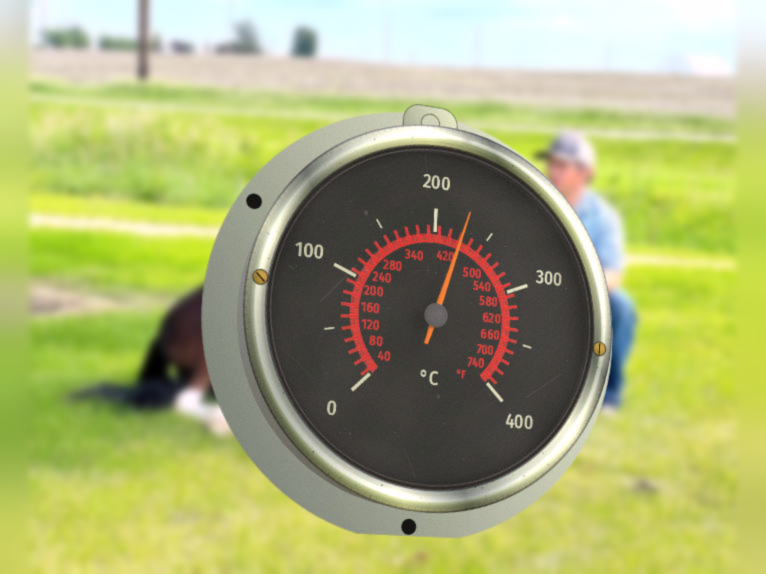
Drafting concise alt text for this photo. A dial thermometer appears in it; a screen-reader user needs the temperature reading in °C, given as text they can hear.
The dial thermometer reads 225 °C
